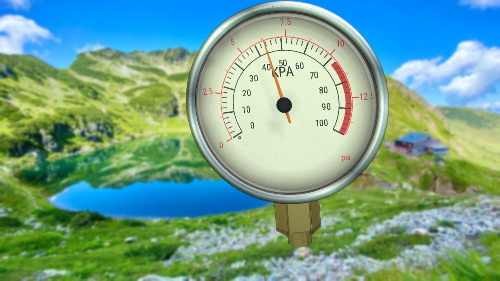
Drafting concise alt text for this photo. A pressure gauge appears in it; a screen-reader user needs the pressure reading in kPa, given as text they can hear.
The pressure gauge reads 44 kPa
